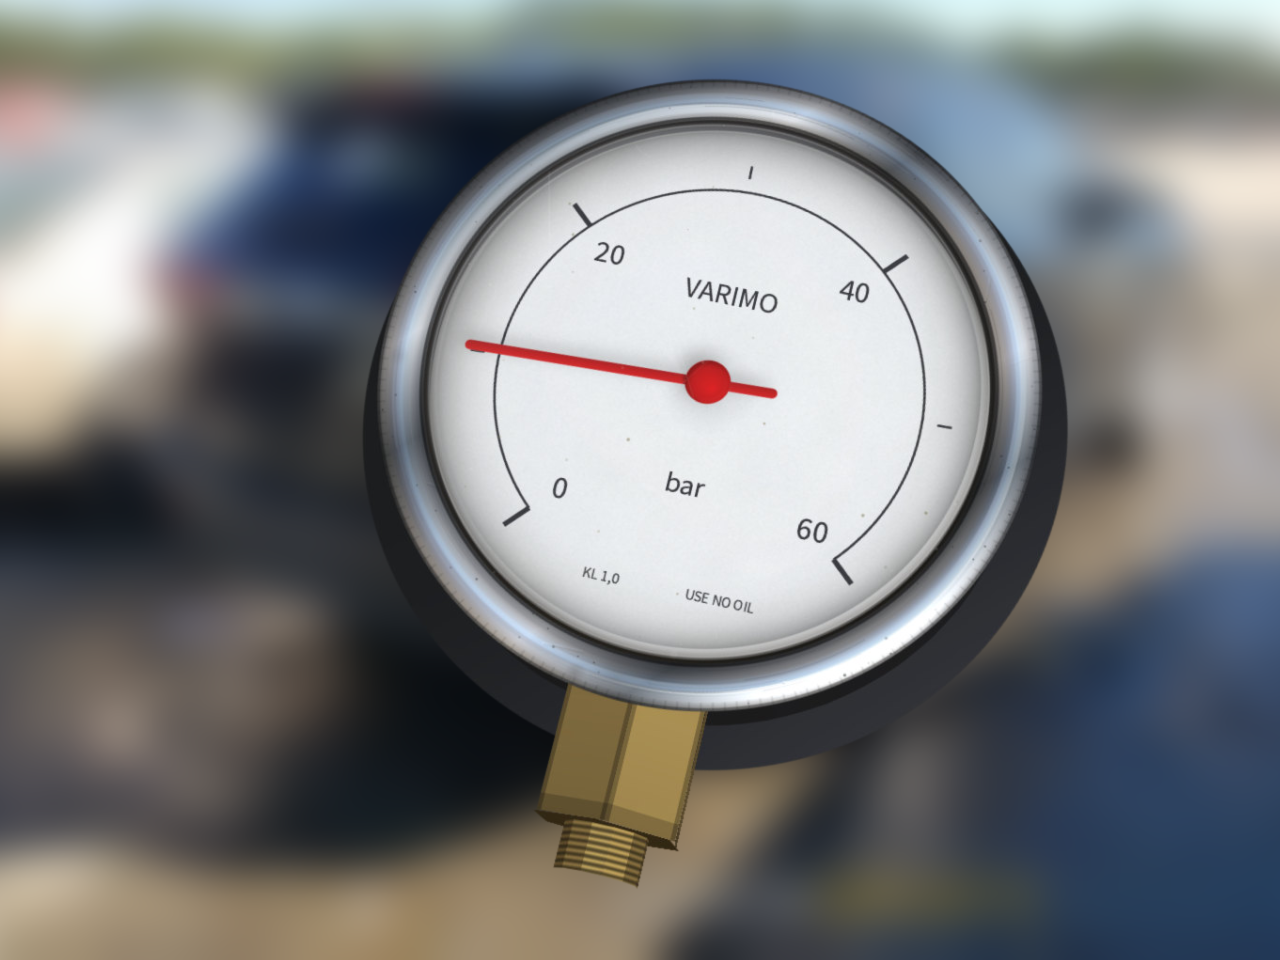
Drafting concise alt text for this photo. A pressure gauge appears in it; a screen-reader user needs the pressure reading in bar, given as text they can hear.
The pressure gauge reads 10 bar
